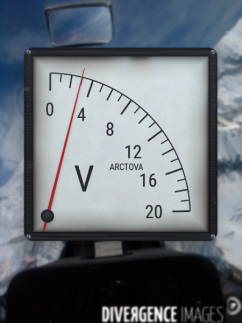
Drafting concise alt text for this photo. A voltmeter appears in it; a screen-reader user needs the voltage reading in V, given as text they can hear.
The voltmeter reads 3 V
